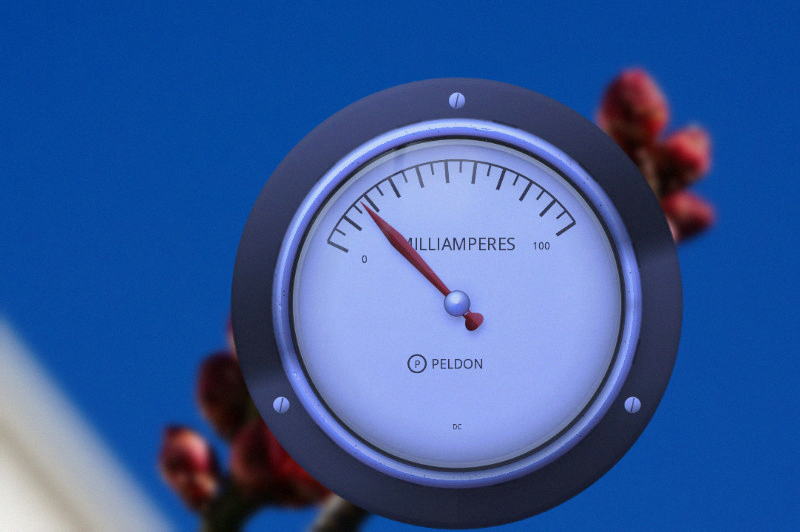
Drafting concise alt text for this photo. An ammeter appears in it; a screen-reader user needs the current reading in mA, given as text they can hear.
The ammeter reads 17.5 mA
